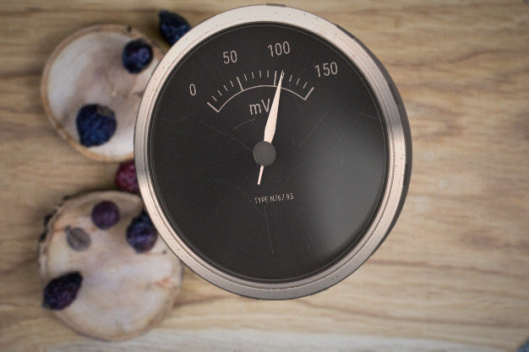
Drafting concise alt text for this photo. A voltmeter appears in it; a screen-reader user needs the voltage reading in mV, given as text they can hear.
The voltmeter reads 110 mV
